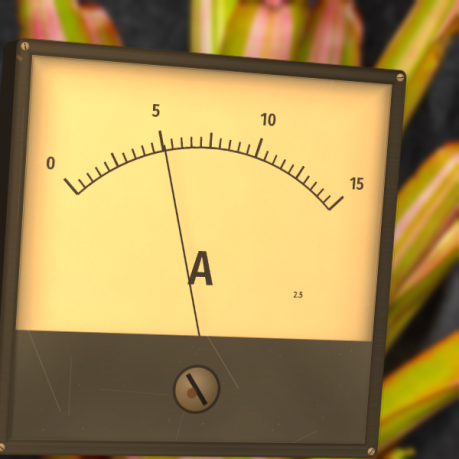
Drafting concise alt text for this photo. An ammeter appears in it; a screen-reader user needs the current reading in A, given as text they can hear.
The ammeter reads 5 A
